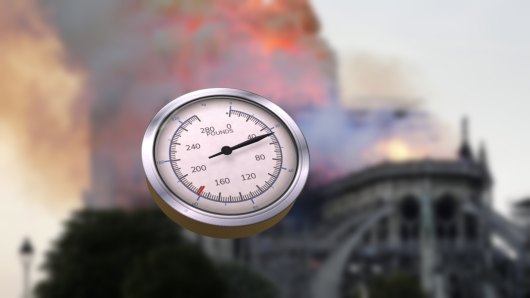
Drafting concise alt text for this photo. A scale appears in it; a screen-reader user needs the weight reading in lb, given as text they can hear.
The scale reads 50 lb
